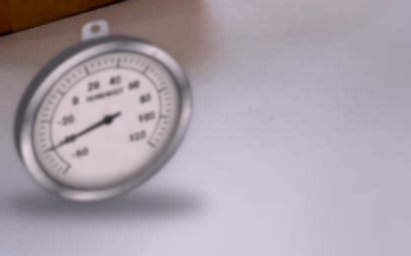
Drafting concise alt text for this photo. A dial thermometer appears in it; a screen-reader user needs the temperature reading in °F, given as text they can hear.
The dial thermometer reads -40 °F
